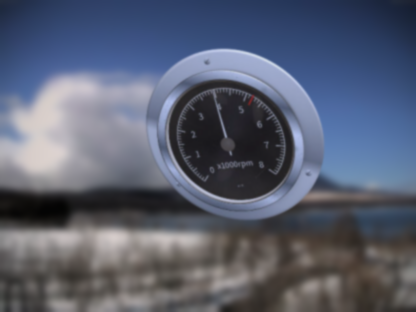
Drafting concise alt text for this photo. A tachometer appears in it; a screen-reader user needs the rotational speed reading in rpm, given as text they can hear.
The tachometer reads 4000 rpm
